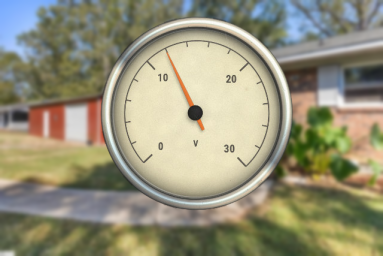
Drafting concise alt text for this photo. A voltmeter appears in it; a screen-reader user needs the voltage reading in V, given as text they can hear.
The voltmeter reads 12 V
